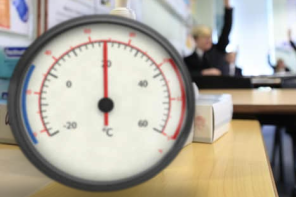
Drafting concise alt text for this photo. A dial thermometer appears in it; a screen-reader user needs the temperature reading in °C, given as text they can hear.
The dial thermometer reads 20 °C
